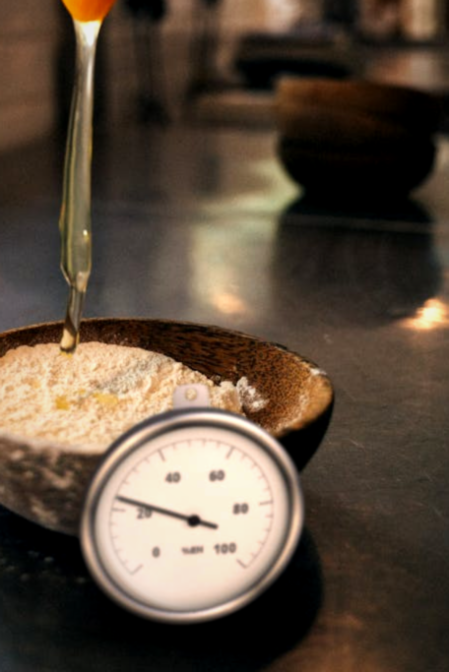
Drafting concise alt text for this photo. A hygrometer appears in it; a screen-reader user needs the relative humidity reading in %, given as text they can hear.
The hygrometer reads 24 %
